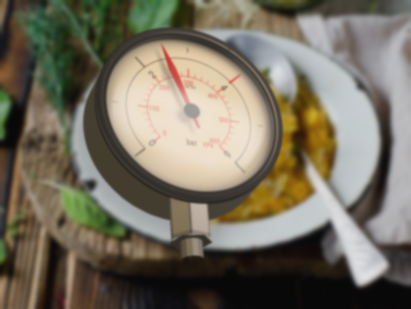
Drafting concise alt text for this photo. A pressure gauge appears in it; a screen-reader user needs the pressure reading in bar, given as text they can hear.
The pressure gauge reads 2.5 bar
